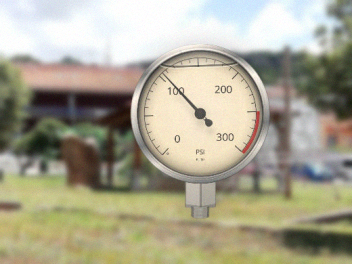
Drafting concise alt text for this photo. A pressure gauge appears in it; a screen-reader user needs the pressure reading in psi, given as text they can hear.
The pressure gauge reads 105 psi
